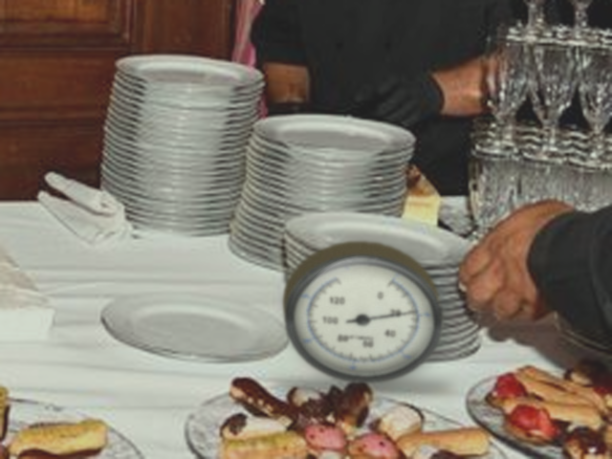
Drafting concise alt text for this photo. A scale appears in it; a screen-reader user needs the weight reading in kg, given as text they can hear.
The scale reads 20 kg
